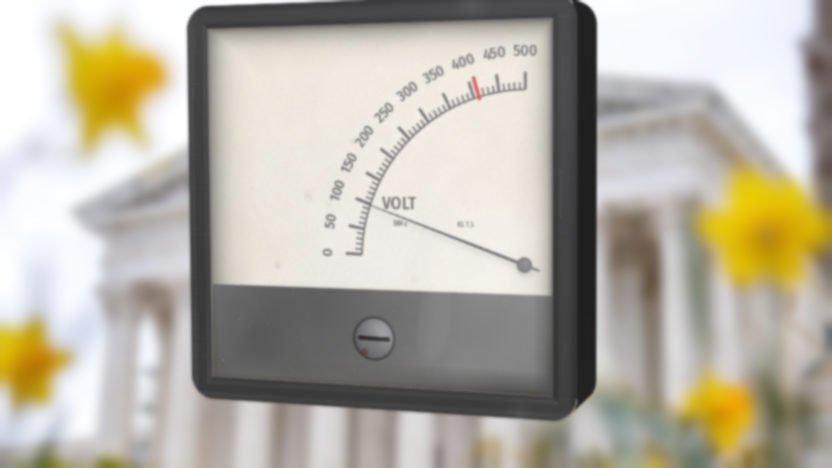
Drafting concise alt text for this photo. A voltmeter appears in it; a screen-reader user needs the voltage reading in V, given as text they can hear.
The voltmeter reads 100 V
